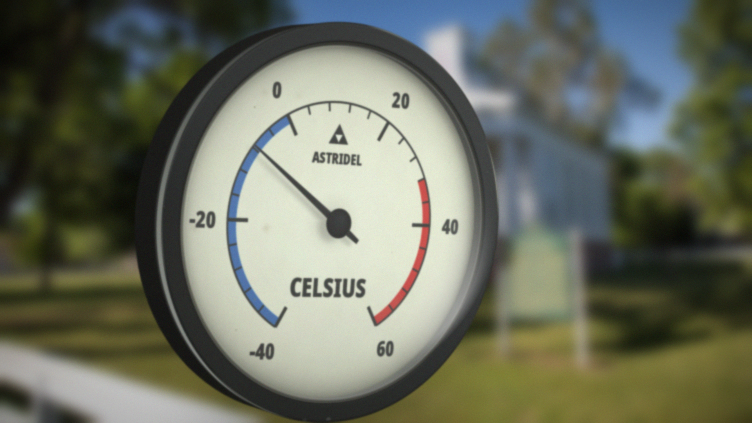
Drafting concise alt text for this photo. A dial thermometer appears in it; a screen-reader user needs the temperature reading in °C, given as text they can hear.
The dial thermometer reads -8 °C
